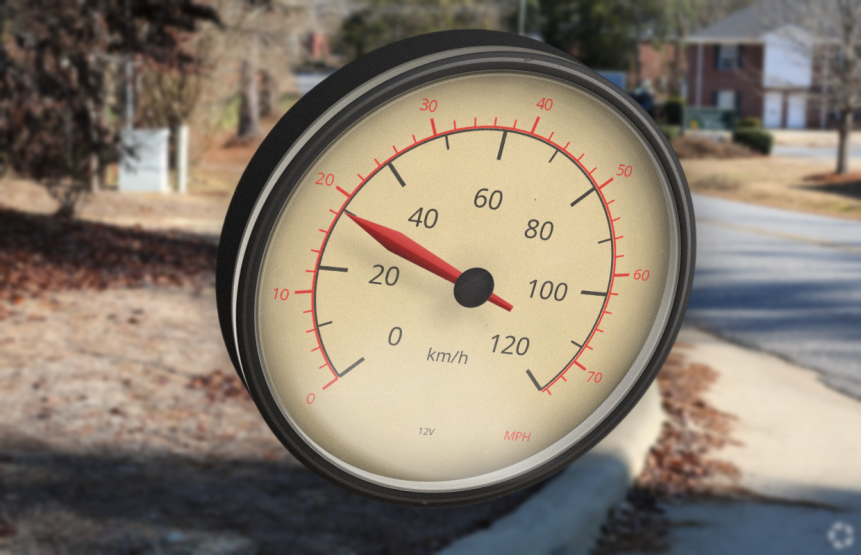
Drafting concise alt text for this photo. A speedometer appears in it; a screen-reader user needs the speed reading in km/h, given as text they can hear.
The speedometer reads 30 km/h
